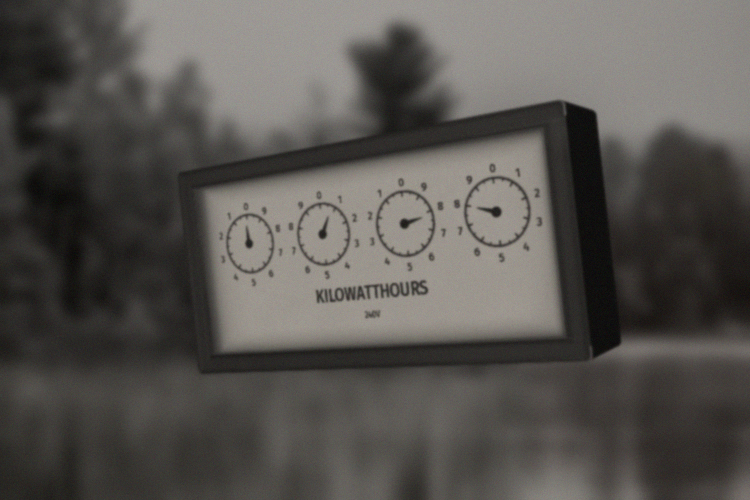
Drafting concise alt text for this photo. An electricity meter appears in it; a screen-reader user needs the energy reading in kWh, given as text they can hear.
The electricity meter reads 78 kWh
